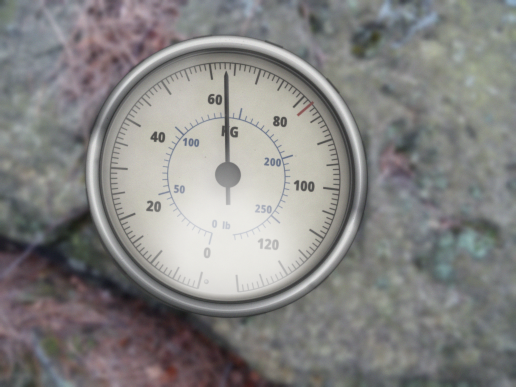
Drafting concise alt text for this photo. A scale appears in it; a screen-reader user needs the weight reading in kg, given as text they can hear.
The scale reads 63 kg
